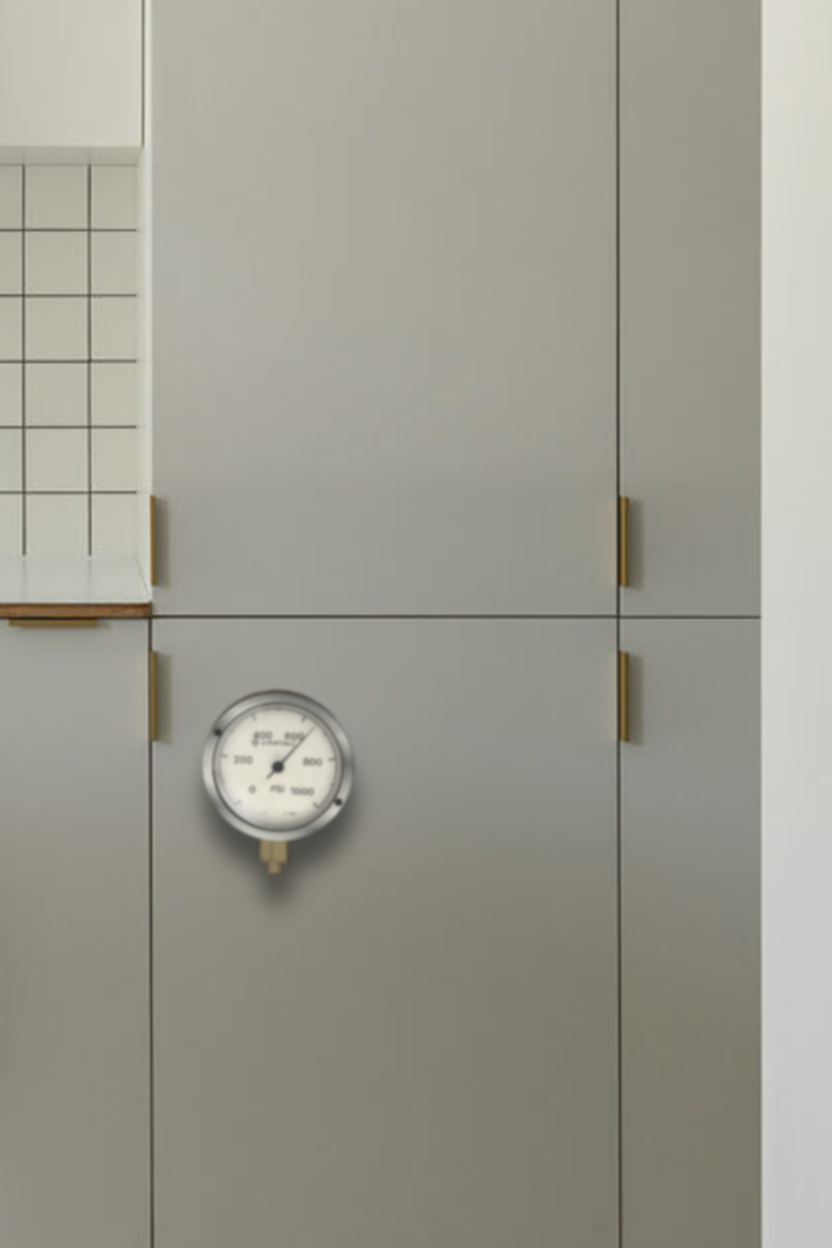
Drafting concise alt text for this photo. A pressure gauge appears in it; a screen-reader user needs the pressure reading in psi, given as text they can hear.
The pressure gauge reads 650 psi
